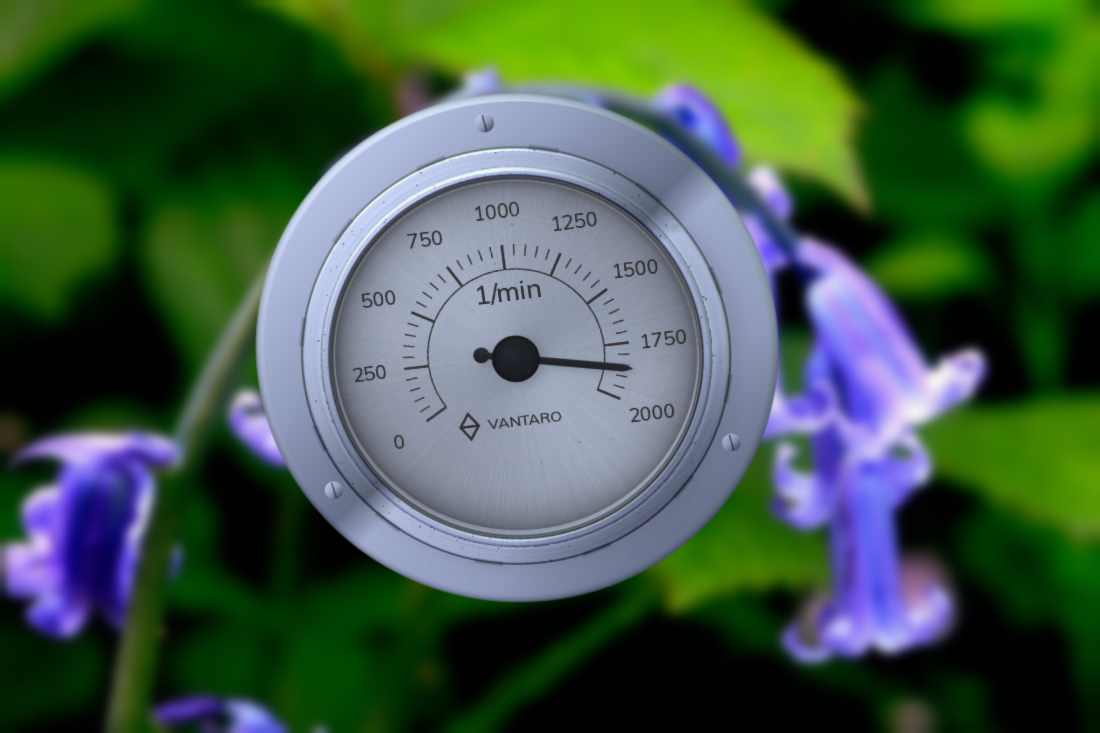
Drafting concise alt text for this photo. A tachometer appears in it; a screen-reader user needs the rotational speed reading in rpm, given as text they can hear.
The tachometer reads 1850 rpm
